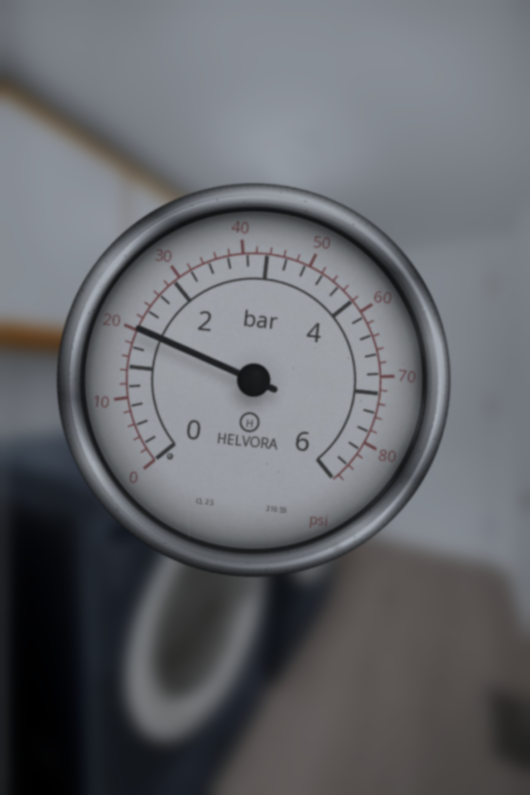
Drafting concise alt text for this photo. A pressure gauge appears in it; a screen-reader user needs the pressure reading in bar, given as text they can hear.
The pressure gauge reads 1.4 bar
